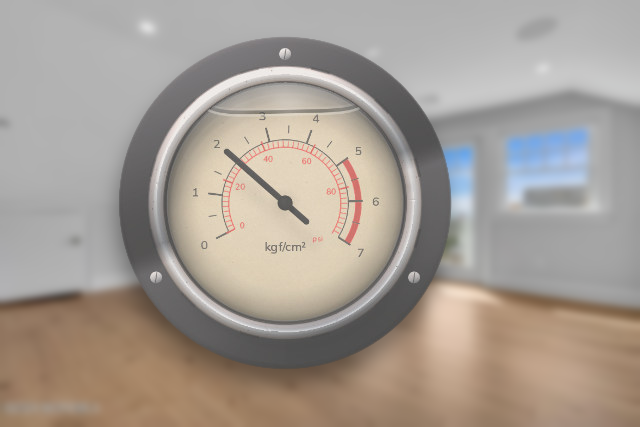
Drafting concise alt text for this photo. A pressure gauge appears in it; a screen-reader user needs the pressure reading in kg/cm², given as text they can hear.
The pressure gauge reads 2 kg/cm²
